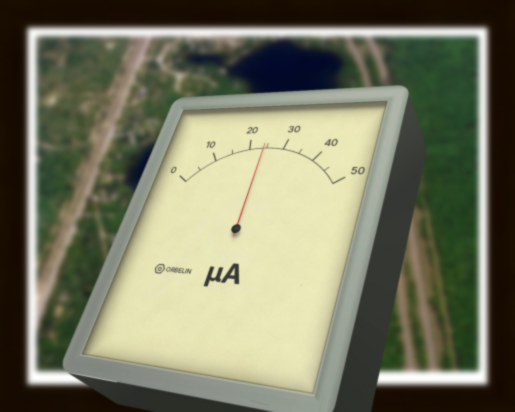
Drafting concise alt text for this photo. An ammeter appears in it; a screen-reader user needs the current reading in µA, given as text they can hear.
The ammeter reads 25 µA
